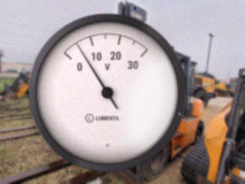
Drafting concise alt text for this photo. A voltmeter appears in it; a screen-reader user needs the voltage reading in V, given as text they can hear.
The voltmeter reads 5 V
